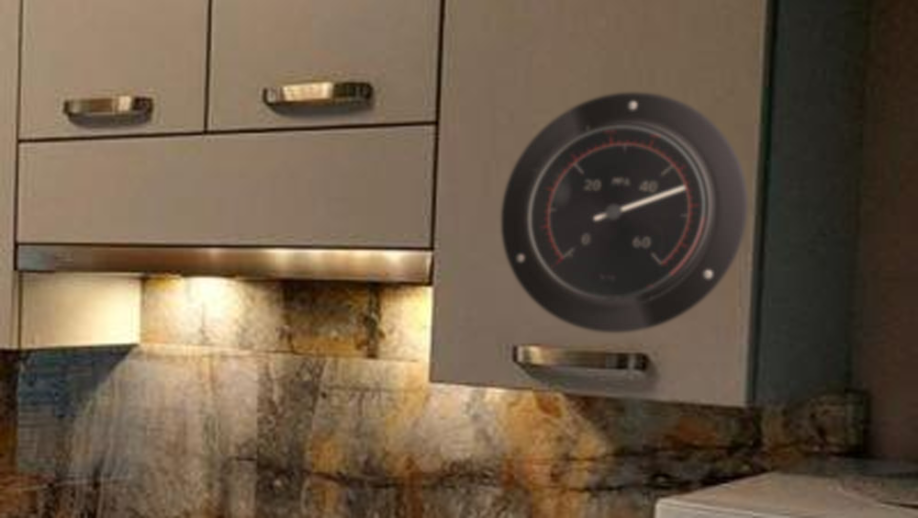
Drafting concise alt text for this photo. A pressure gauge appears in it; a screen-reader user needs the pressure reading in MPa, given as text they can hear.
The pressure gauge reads 45 MPa
